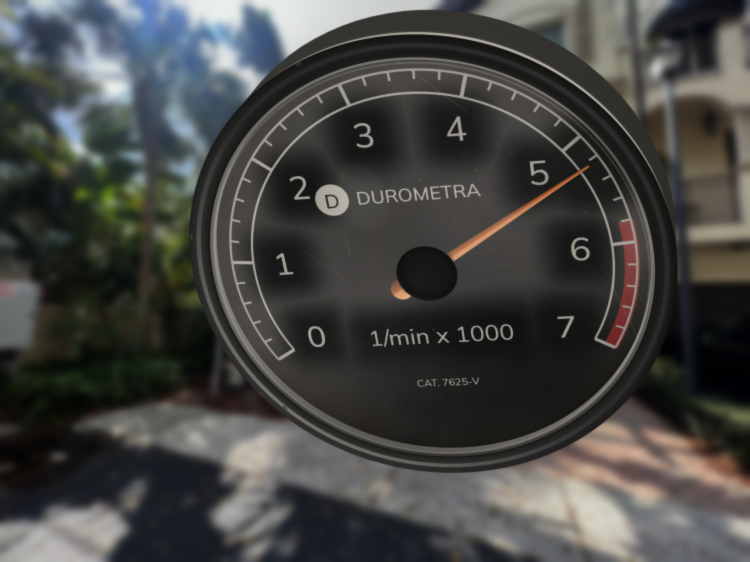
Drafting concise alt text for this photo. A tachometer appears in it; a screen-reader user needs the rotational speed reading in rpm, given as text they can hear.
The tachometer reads 5200 rpm
